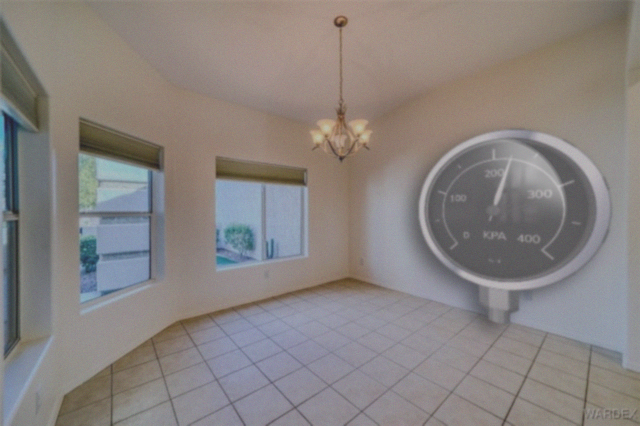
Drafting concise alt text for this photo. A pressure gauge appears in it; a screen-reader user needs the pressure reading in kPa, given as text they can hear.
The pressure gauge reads 225 kPa
